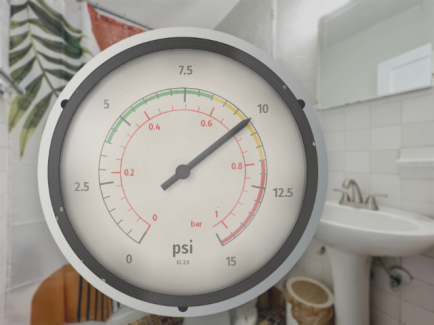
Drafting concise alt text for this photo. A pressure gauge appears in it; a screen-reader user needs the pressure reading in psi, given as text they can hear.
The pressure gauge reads 10 psi
